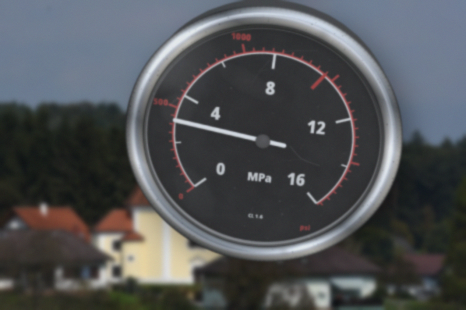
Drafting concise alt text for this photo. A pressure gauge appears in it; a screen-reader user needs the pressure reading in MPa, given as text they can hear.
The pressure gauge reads 3 MPa
